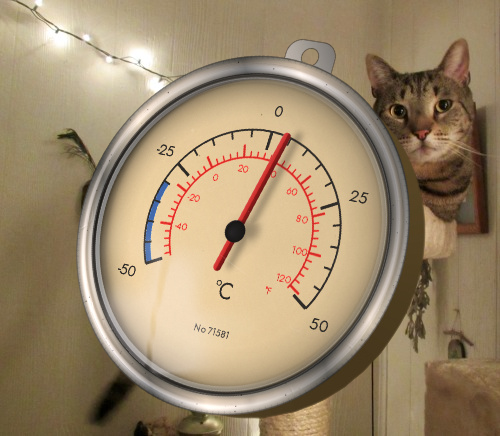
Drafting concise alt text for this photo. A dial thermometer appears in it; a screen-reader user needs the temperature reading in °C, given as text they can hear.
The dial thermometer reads 5 °C
